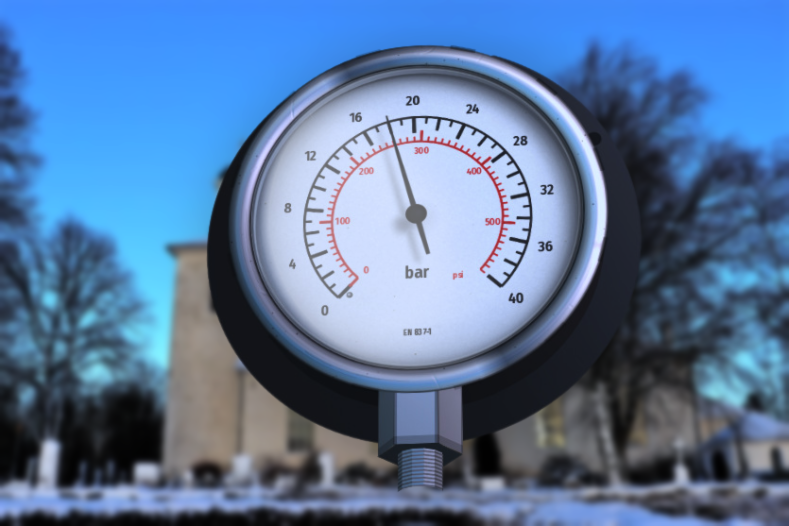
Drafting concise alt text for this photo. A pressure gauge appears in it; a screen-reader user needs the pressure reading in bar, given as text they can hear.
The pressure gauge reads 18 bar
